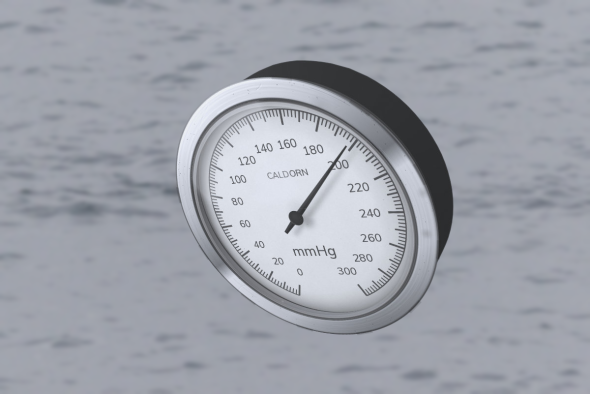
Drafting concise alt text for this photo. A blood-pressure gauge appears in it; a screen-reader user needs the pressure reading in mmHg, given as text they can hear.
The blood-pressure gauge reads 198 mmHg
